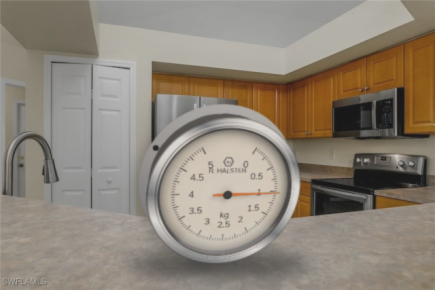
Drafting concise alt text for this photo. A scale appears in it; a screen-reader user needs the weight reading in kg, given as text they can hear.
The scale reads 1 kg
